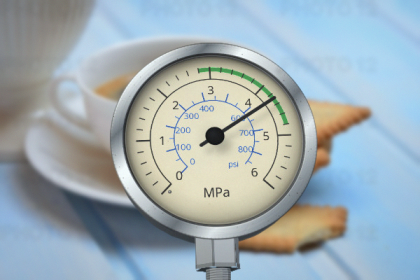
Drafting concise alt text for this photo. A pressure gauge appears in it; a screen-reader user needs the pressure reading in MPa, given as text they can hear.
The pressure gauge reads 4.3 MPa
